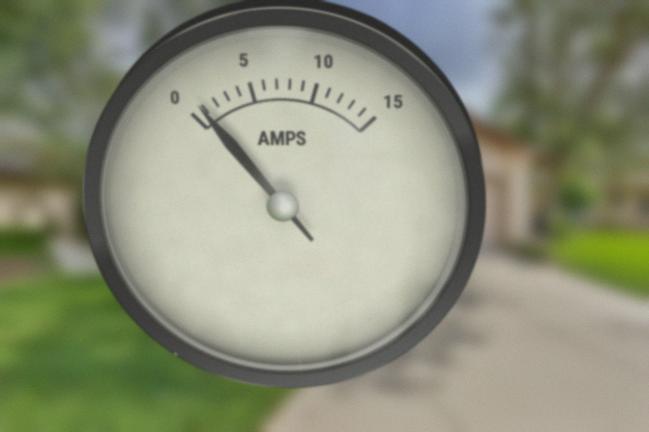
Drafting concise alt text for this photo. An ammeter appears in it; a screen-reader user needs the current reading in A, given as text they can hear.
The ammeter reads 1 A
